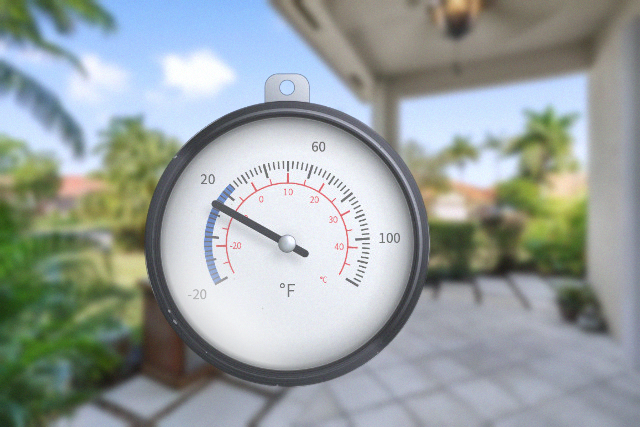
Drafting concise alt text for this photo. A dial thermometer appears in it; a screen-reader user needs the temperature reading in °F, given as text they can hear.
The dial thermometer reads 14 °F
